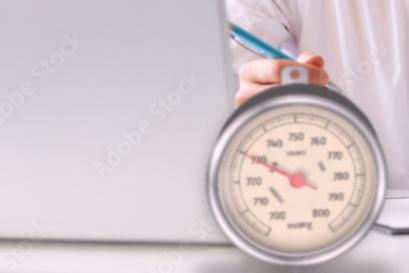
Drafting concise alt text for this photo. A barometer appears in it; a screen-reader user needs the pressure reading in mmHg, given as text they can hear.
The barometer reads 730 mmHg
